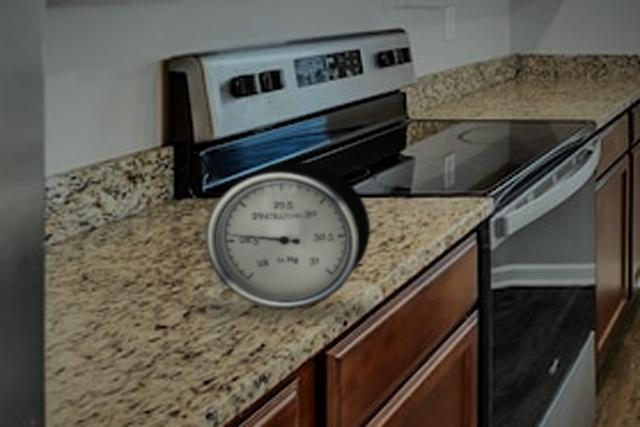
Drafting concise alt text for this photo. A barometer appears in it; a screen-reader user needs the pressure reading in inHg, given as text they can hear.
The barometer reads 28.6 inHg
